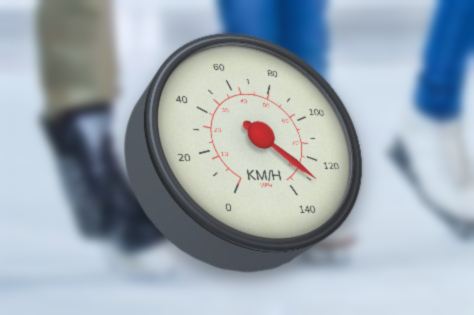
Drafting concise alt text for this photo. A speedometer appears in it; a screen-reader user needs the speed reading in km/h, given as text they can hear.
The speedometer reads 130 km/h
